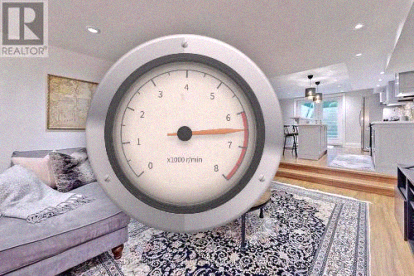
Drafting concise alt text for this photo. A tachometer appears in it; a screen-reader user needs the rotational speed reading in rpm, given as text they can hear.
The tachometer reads 6500 rpm
